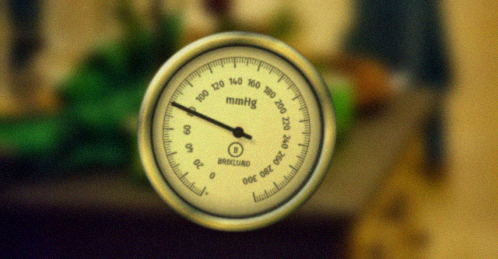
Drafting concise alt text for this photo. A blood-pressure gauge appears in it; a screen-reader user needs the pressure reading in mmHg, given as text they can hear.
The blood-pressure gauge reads 80 mmHg
